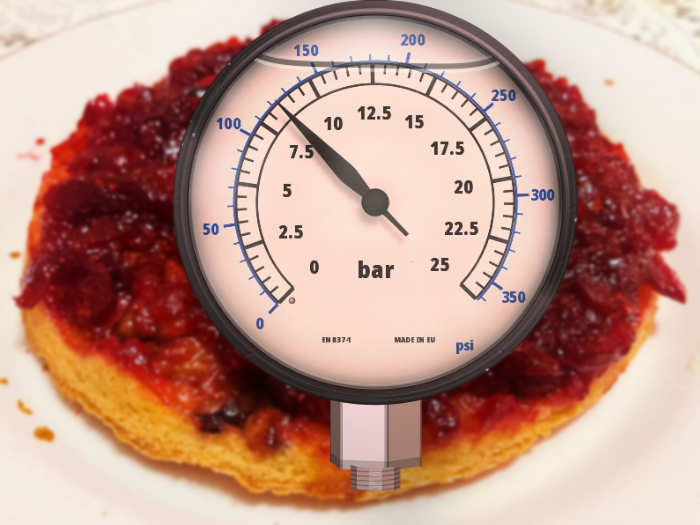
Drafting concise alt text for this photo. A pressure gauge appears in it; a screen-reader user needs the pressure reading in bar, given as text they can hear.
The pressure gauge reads 8.5 bar
